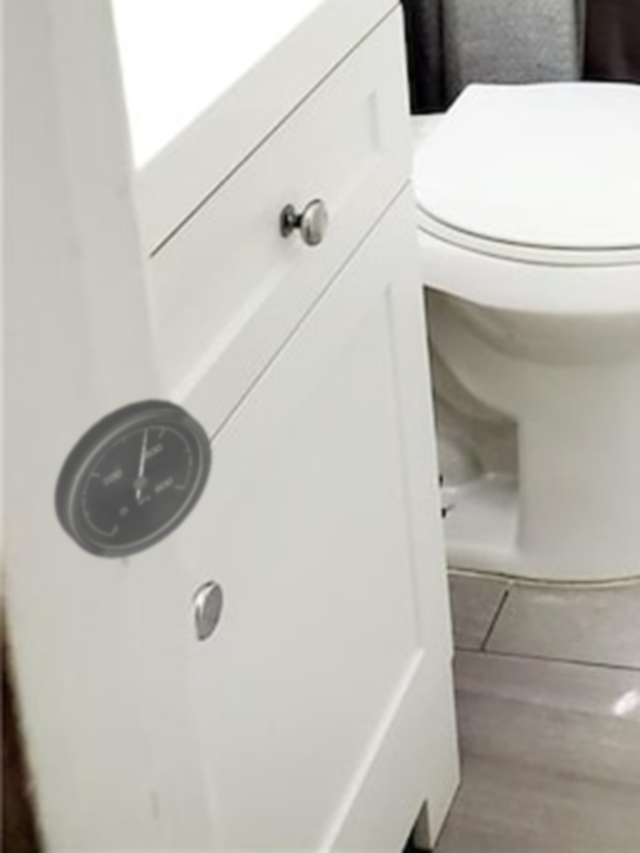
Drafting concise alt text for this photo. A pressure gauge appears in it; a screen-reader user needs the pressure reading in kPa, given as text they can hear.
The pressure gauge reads 350 kPa
